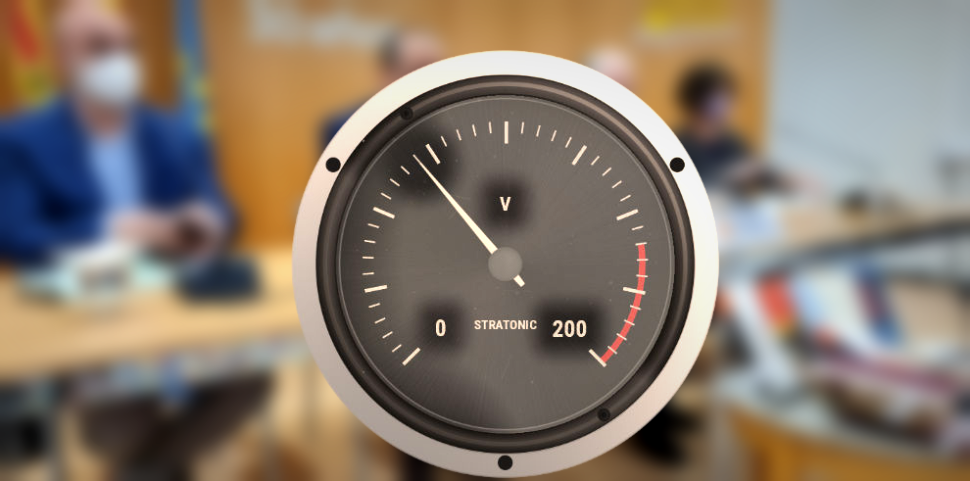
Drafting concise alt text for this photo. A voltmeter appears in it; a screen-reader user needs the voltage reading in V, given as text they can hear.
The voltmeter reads 70 V
